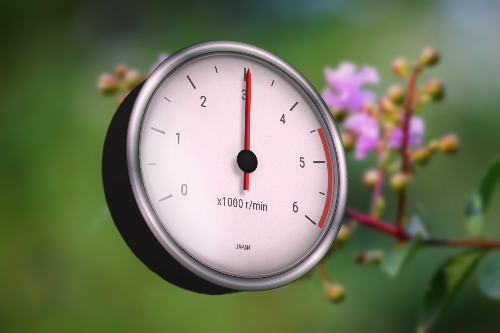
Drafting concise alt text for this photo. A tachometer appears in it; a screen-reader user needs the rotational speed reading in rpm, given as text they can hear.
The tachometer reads 3000 rpm
